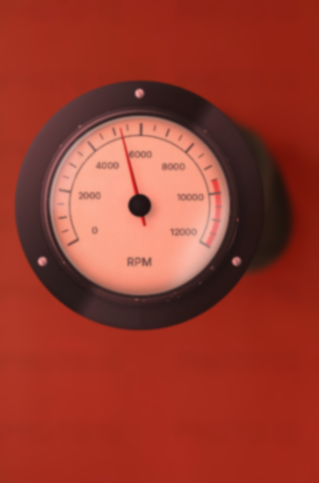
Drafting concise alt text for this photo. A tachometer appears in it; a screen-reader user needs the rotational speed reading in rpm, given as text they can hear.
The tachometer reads 5250 rpm
